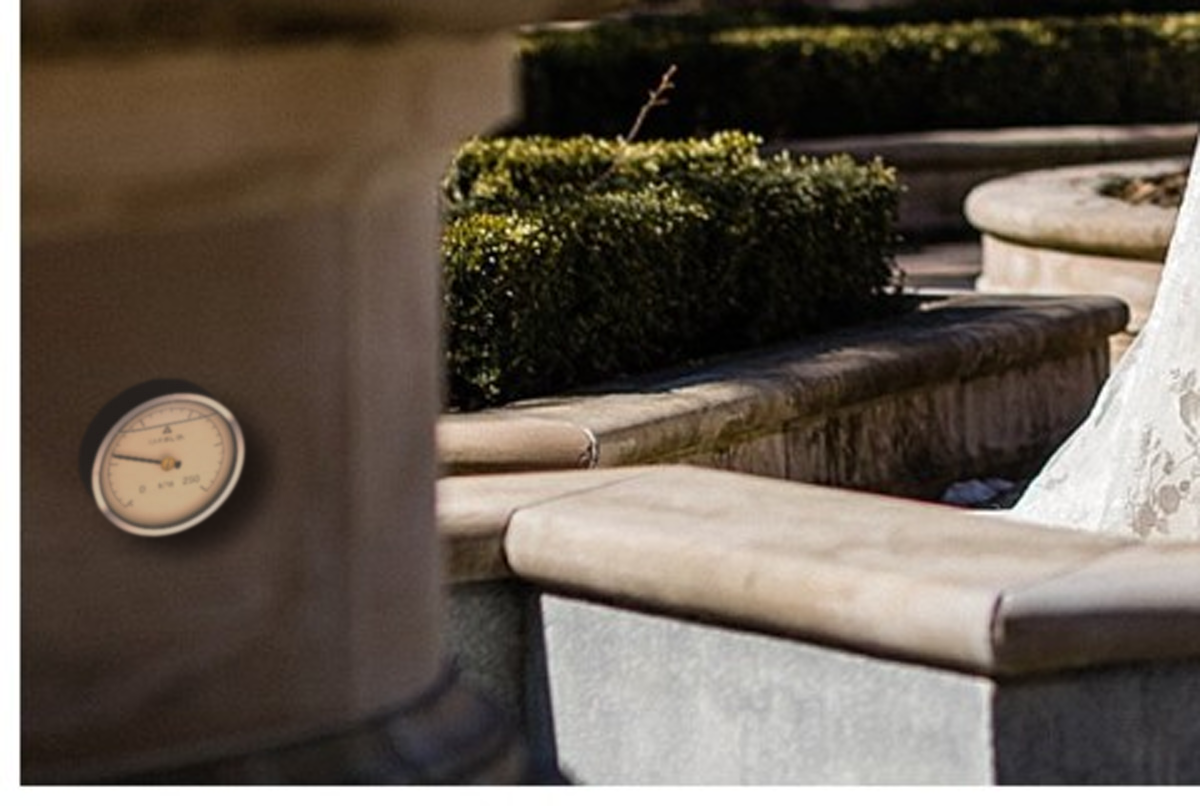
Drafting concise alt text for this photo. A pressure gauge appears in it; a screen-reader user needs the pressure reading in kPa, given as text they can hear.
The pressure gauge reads 60 kPa
